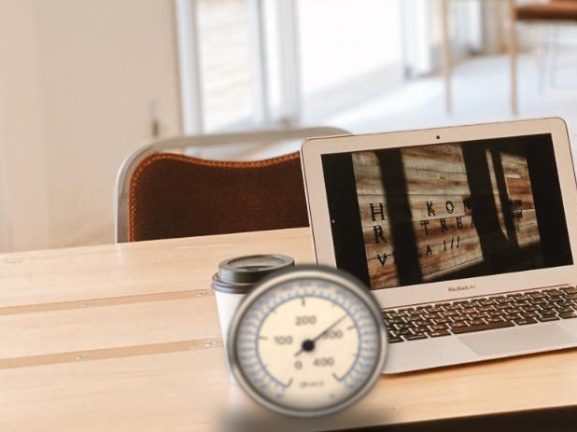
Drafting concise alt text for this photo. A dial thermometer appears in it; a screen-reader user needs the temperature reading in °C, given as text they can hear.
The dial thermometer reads 275 °C
